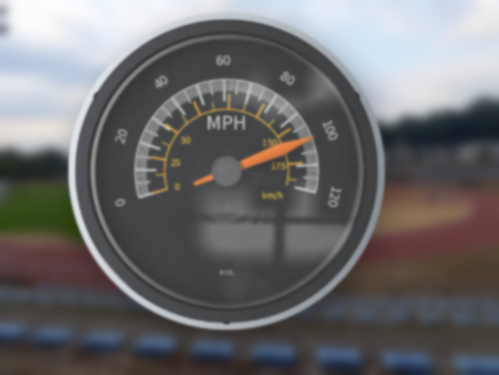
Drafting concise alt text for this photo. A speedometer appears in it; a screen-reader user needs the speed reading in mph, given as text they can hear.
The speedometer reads 100 mph
